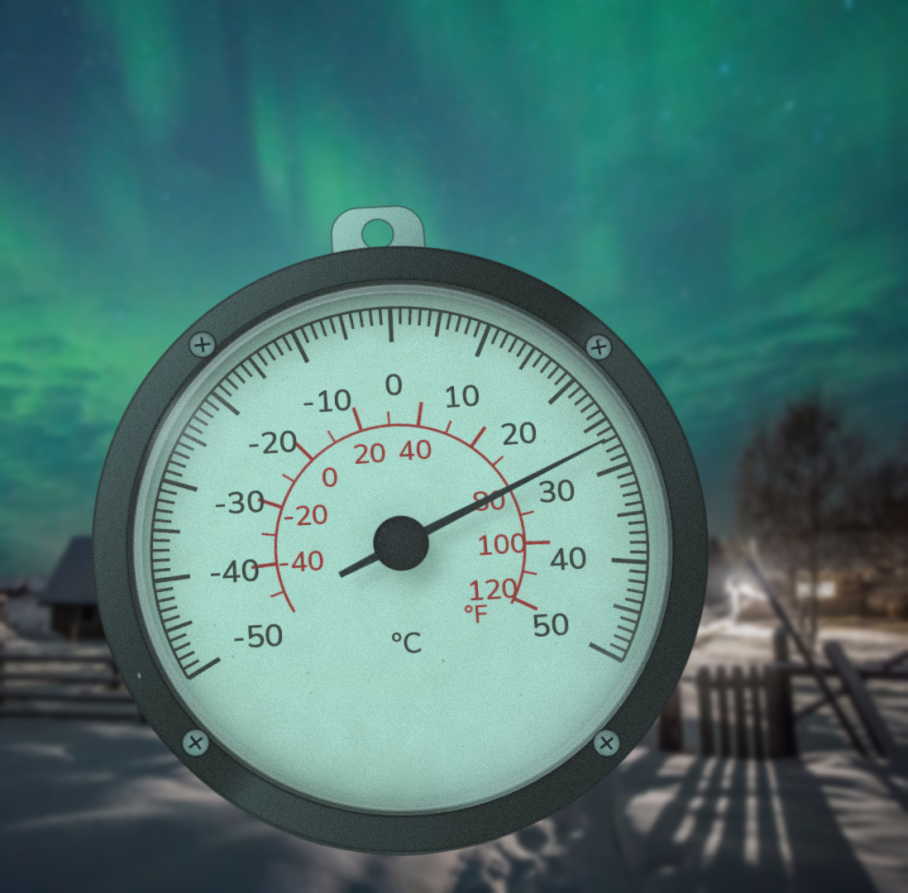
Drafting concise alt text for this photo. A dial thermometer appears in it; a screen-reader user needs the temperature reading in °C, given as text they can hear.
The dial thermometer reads 27 °C
